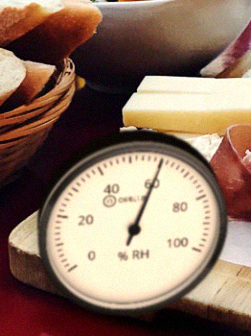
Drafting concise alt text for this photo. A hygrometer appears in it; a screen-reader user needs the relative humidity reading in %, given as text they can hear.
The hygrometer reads 60 %
